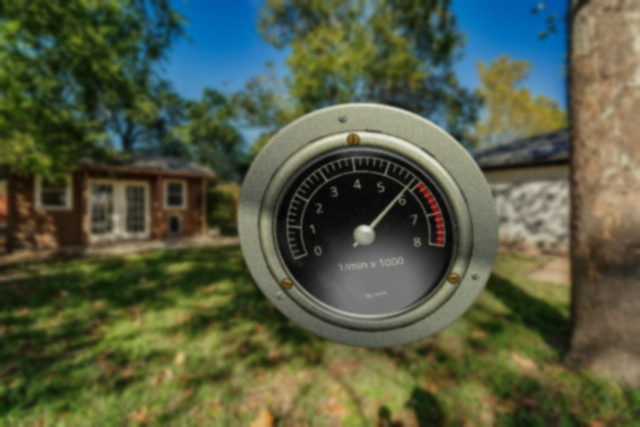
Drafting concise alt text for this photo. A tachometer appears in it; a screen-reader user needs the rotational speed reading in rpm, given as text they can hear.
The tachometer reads 5800 rpm
